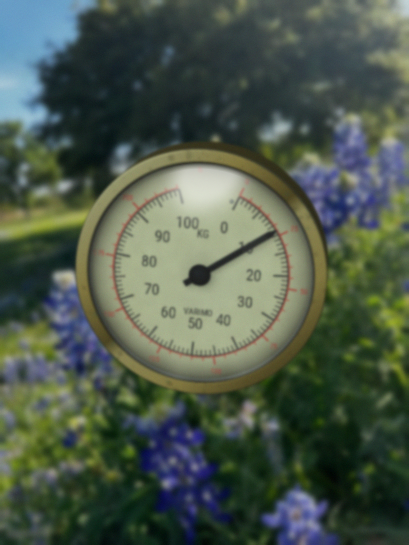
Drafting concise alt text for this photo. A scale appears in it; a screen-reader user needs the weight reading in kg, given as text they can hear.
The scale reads 10 kg
